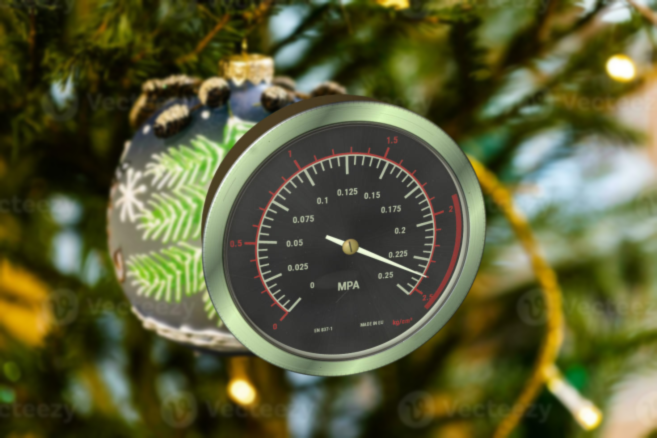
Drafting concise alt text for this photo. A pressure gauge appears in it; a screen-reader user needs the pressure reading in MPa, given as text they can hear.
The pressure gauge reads 0.235 MPa
